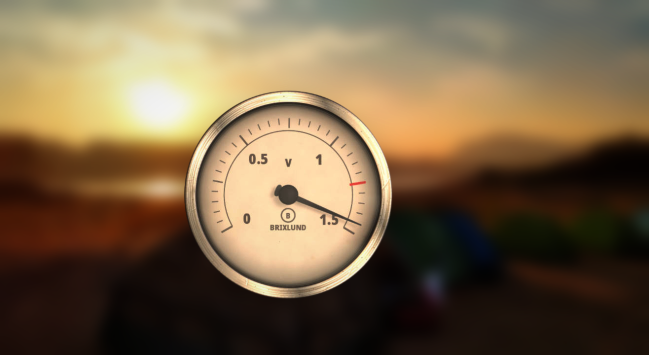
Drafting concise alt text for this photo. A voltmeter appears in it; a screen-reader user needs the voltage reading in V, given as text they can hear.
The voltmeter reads 1.45 V
